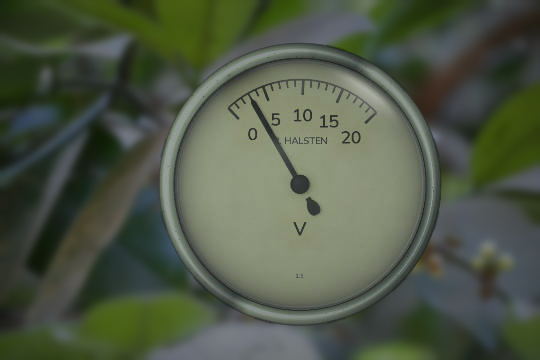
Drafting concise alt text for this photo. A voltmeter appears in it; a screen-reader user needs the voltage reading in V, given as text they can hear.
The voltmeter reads 3 V
